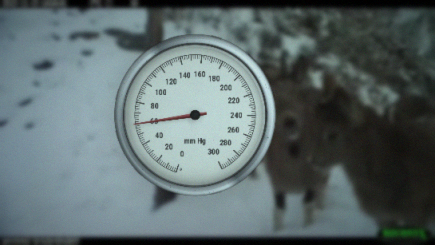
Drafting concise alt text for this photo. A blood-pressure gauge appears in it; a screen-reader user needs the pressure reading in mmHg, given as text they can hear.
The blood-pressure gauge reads 60 mmHg
